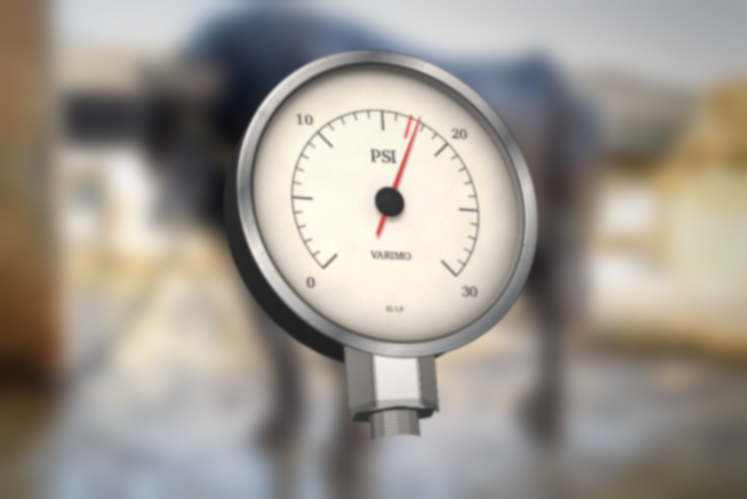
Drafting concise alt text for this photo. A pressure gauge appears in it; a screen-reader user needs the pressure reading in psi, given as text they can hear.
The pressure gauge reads 17.5 psi
